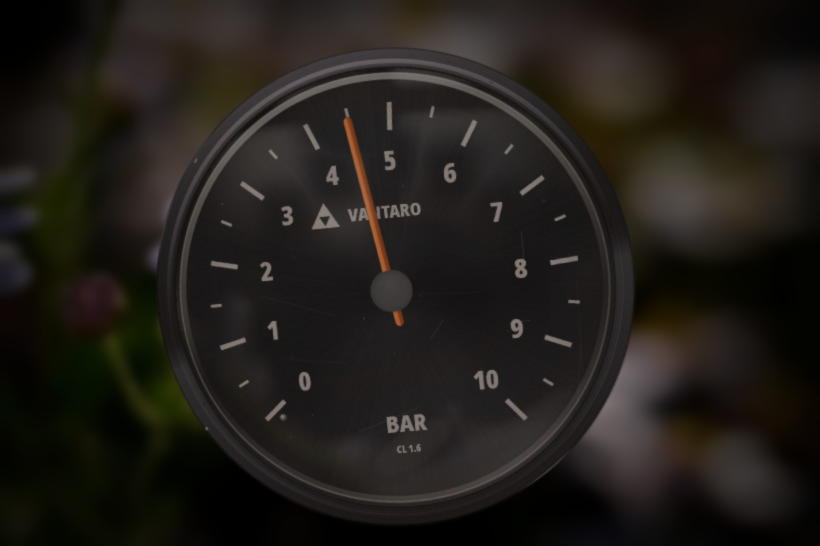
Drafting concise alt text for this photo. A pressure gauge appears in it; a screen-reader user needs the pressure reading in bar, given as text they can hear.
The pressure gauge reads 4.5 bar
